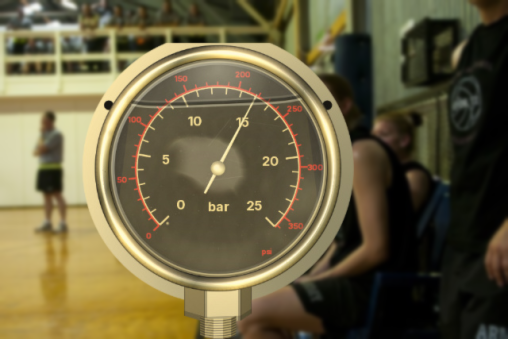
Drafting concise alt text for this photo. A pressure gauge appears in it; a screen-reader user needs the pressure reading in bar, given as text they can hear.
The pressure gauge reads 15 bar
